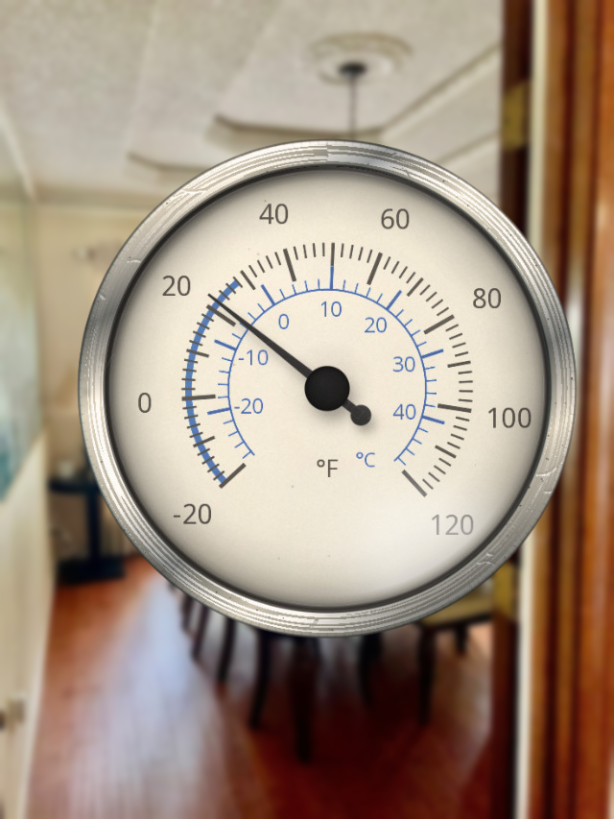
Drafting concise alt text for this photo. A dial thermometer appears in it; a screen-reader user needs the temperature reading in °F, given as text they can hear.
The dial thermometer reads 22 °F
